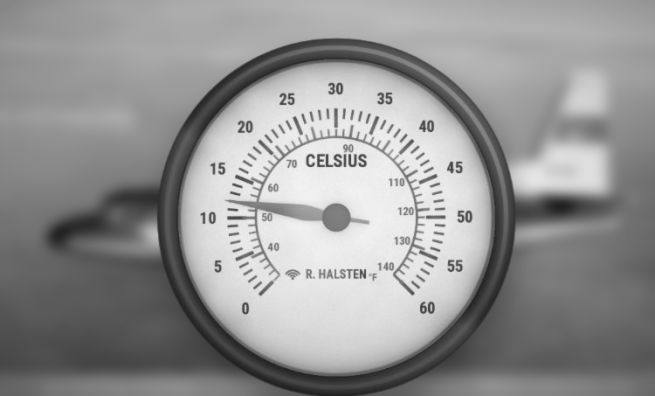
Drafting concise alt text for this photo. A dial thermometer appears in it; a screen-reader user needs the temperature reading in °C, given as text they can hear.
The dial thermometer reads 12 °C
